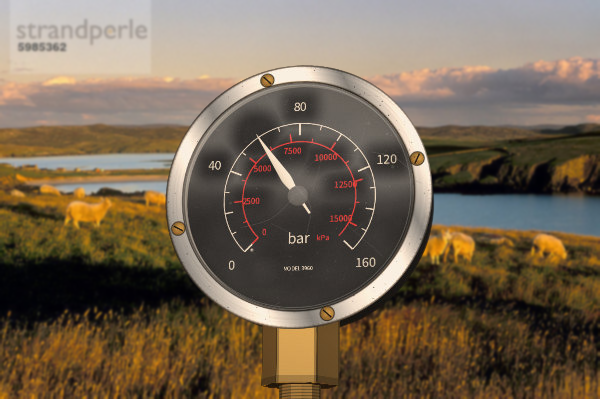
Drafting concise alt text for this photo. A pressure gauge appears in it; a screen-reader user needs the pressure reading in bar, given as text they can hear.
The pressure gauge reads 60 bar
